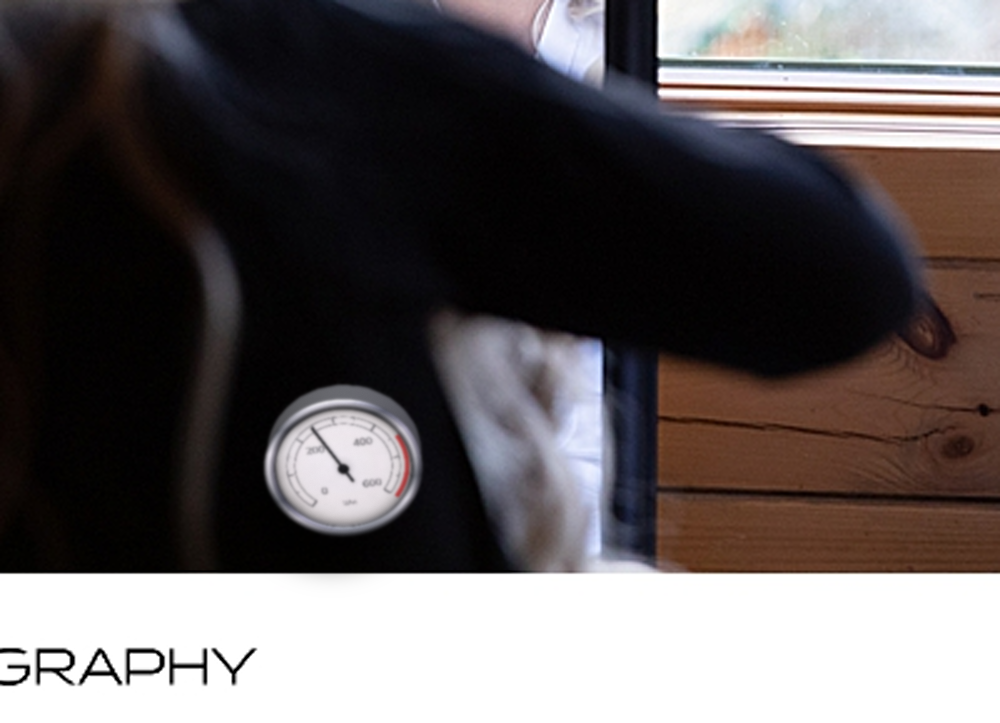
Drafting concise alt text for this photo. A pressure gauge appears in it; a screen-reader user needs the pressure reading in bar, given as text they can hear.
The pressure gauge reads 250 bar
